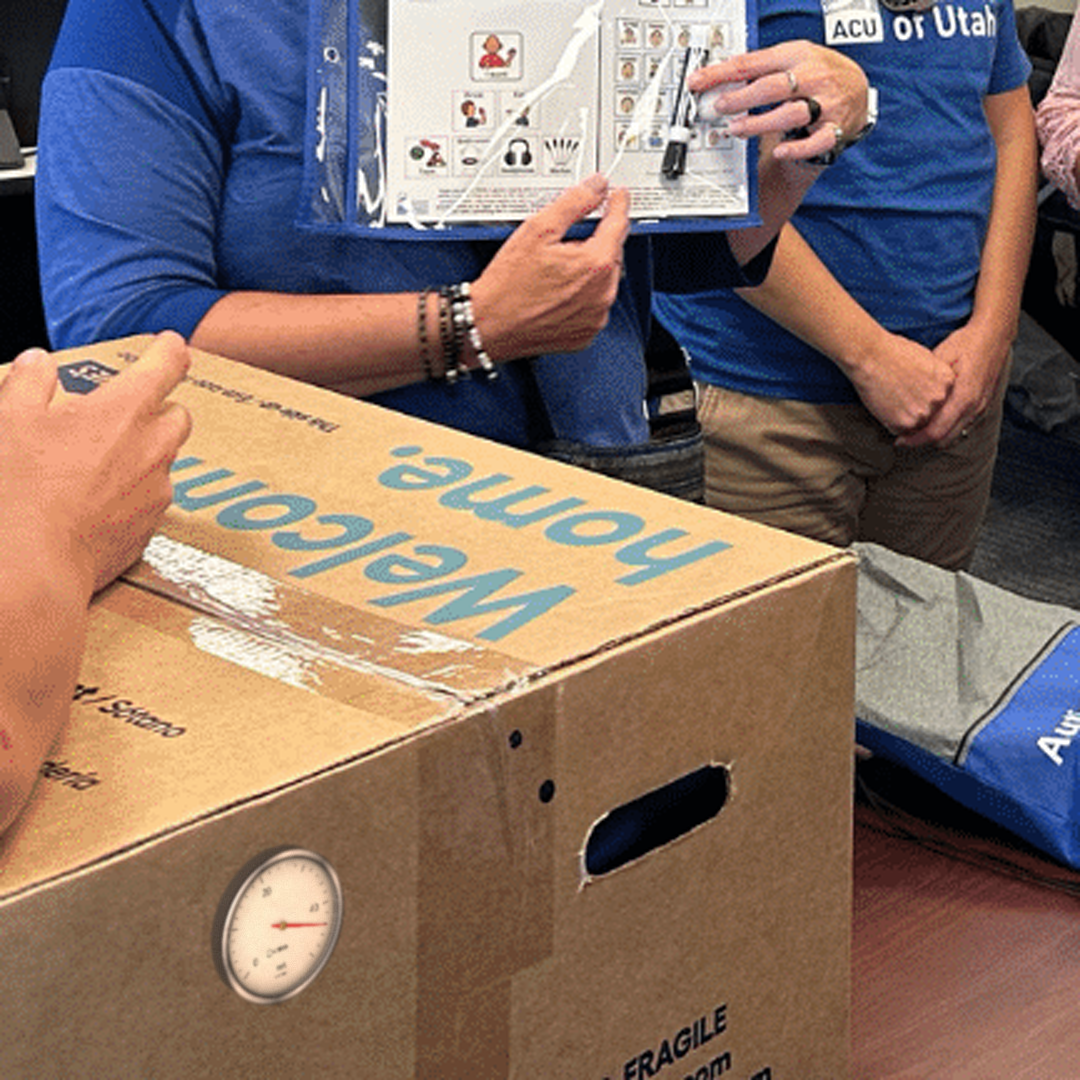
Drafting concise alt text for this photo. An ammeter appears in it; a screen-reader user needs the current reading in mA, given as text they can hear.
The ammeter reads 44 mA
